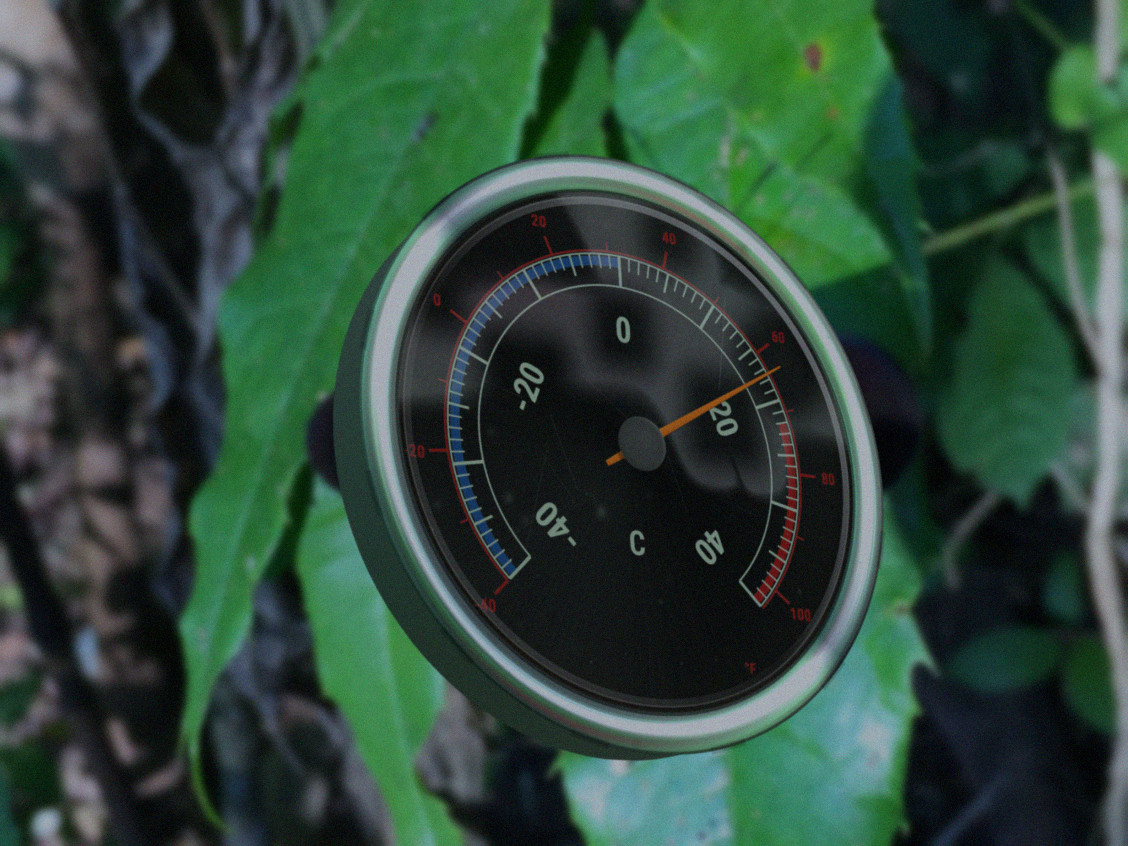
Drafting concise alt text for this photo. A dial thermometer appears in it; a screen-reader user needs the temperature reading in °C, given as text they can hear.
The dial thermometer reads 17.5 °C
